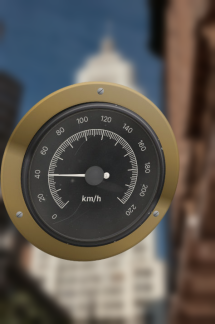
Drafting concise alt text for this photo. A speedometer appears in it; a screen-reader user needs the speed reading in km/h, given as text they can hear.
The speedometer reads 40 km/h
